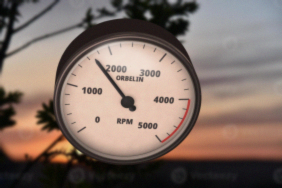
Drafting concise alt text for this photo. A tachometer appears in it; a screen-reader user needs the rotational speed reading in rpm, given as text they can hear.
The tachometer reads 1700 rpm
